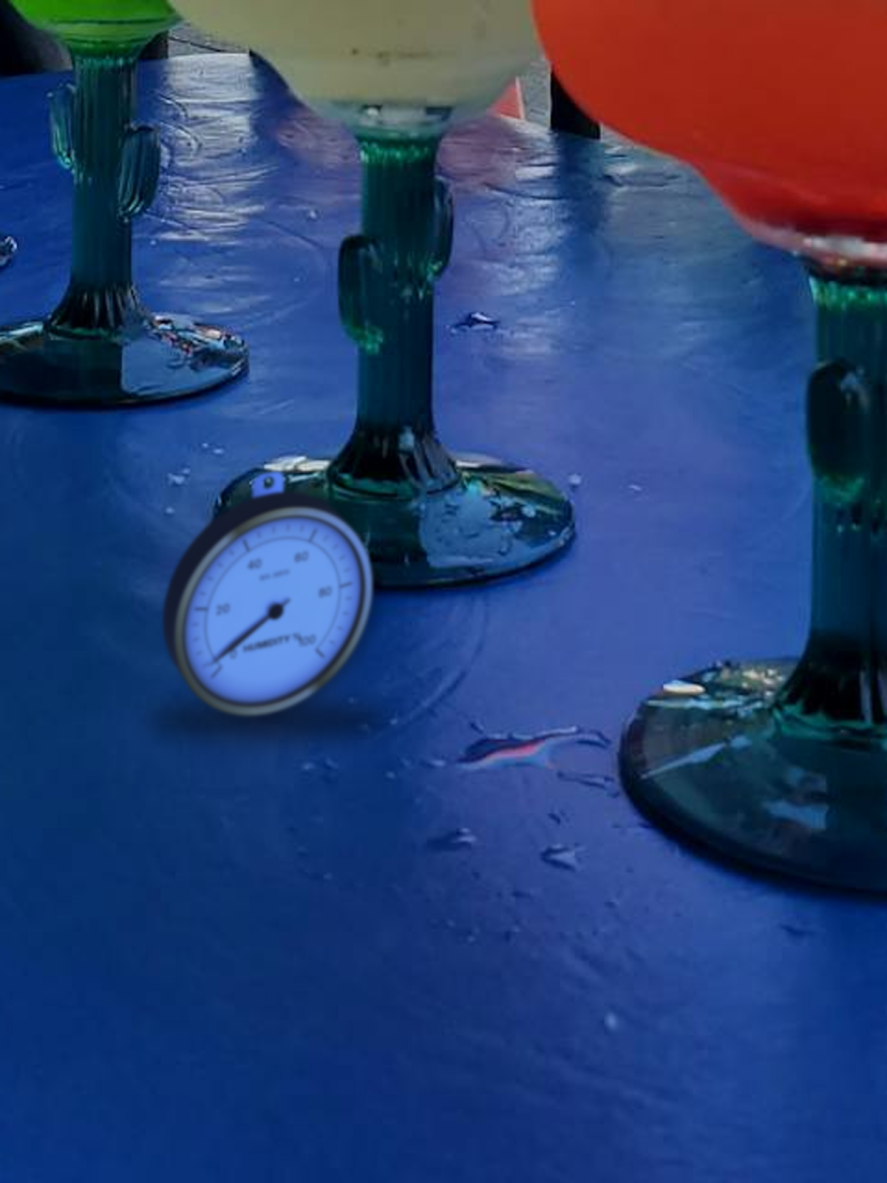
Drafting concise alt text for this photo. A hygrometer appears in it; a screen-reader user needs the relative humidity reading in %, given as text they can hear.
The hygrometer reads 4 %
